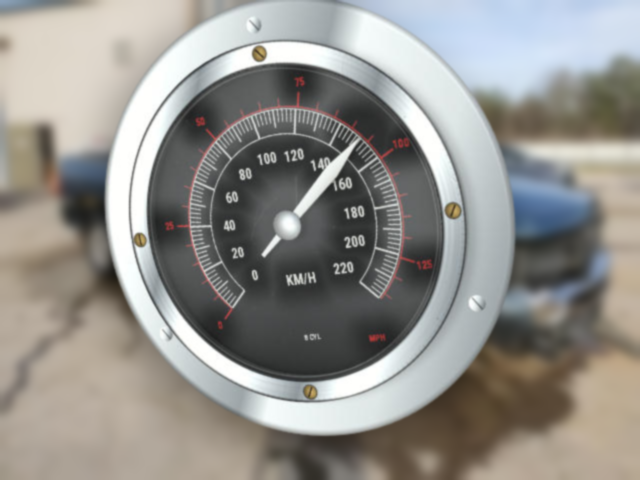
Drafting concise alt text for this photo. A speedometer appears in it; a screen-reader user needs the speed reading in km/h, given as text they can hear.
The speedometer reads 150 km/h
